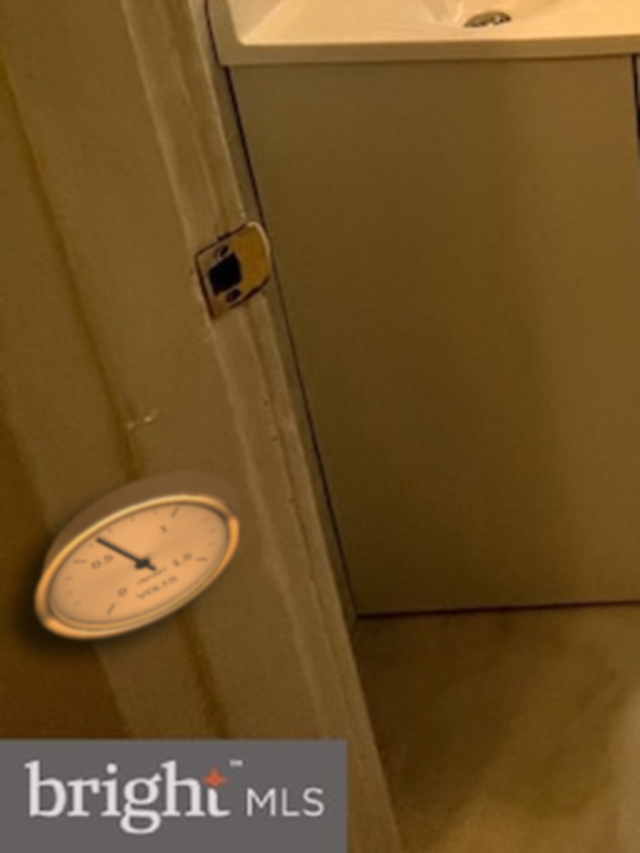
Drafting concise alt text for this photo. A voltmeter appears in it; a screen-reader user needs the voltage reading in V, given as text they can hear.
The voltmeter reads 0.65 V
